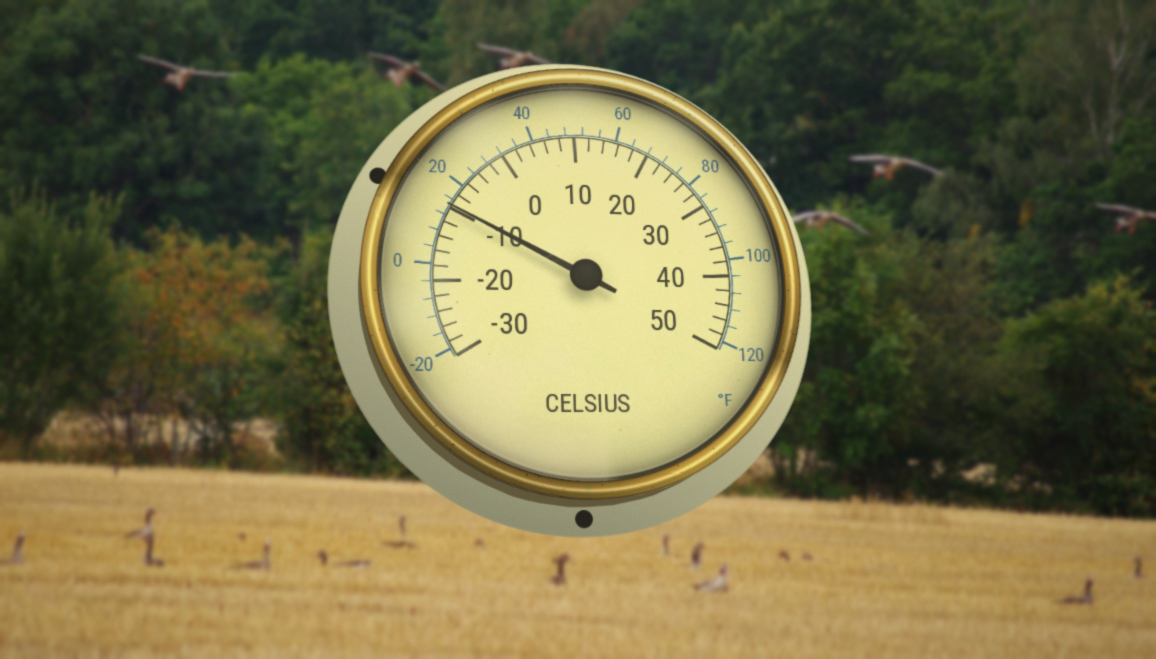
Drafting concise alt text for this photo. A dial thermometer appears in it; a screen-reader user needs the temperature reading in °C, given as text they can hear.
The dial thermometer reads -10 °C
